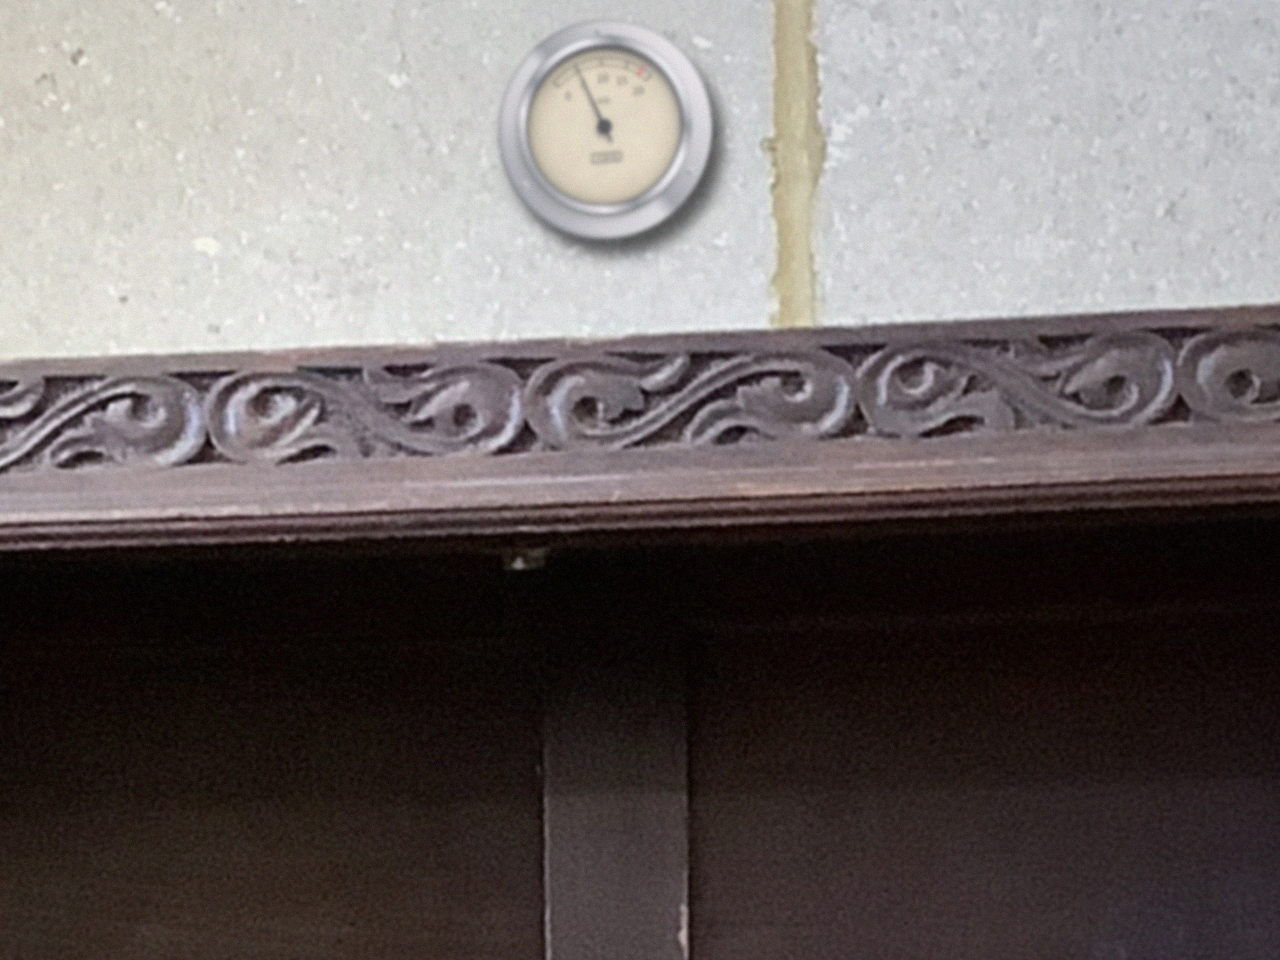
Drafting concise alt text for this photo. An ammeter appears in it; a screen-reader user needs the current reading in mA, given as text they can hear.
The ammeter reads 5 mA
